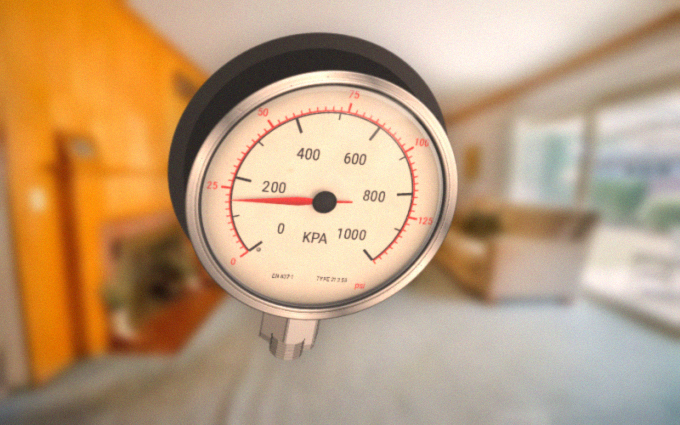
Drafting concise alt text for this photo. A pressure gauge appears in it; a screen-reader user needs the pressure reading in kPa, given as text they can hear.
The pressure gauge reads 150 kPa
